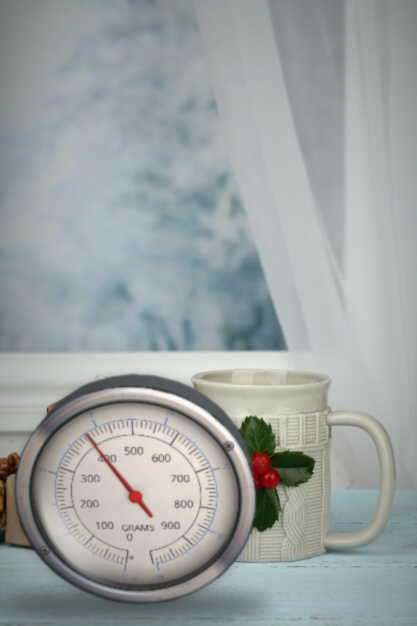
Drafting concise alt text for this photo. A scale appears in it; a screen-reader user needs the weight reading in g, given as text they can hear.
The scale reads 400 g
